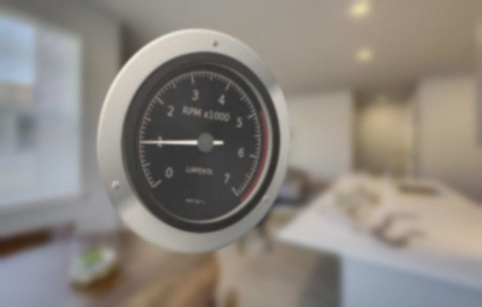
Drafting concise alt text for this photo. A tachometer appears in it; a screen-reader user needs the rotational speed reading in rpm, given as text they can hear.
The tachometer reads 1000 rpm
